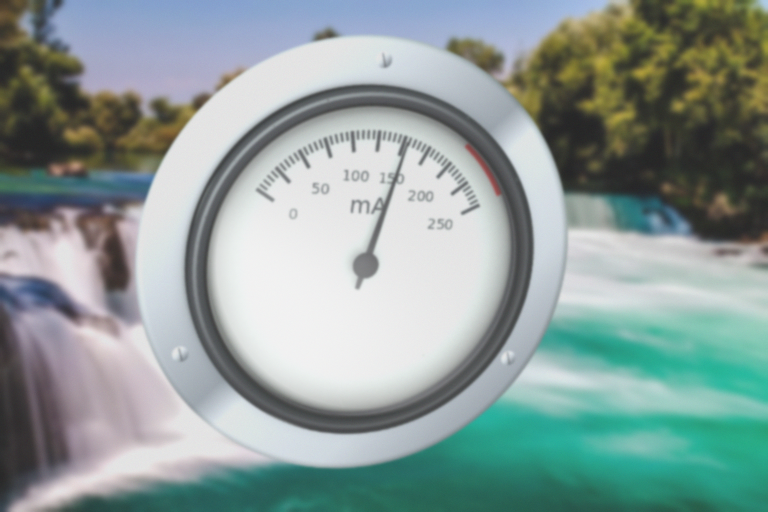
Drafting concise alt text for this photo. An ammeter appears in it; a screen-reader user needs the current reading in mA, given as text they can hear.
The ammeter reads 150 mA
